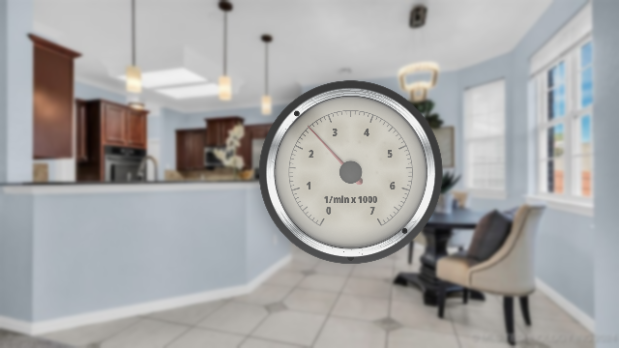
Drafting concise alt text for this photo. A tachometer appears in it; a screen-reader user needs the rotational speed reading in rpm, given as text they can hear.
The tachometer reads 2500 rpm
